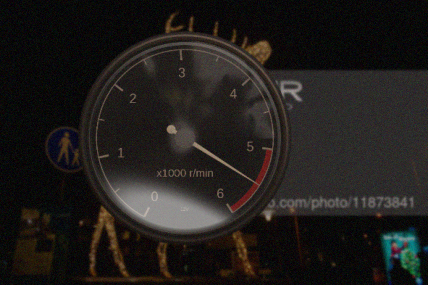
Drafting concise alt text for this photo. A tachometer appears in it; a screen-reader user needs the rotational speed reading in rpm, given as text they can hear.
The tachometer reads 5500 rpm
